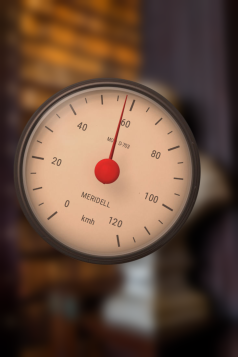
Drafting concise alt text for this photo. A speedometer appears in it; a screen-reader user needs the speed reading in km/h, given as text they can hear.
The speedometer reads 57.5 km/h
